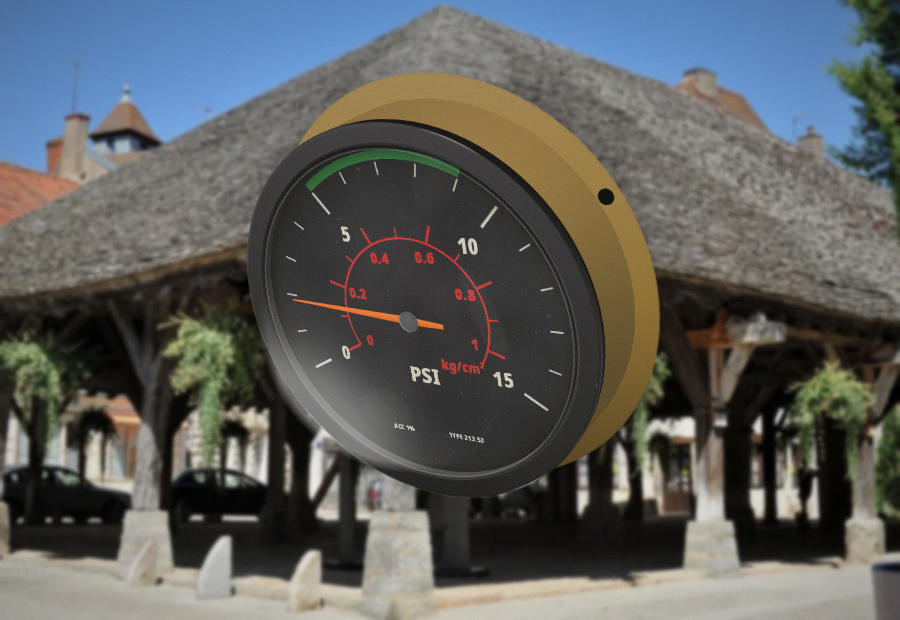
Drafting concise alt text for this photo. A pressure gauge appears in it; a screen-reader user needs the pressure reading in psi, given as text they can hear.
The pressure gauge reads 2 psi
